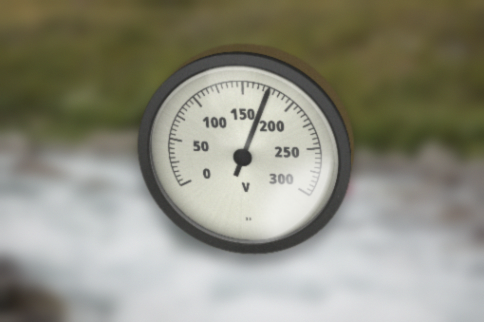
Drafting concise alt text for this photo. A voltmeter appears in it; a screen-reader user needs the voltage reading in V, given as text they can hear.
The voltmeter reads 175 V
